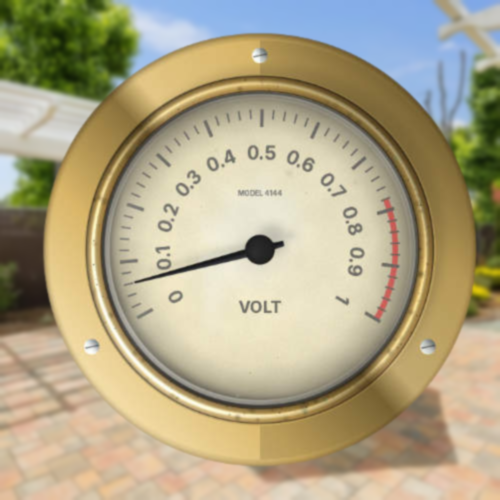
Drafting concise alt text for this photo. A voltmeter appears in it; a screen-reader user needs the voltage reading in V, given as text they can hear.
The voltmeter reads 0.06 V
